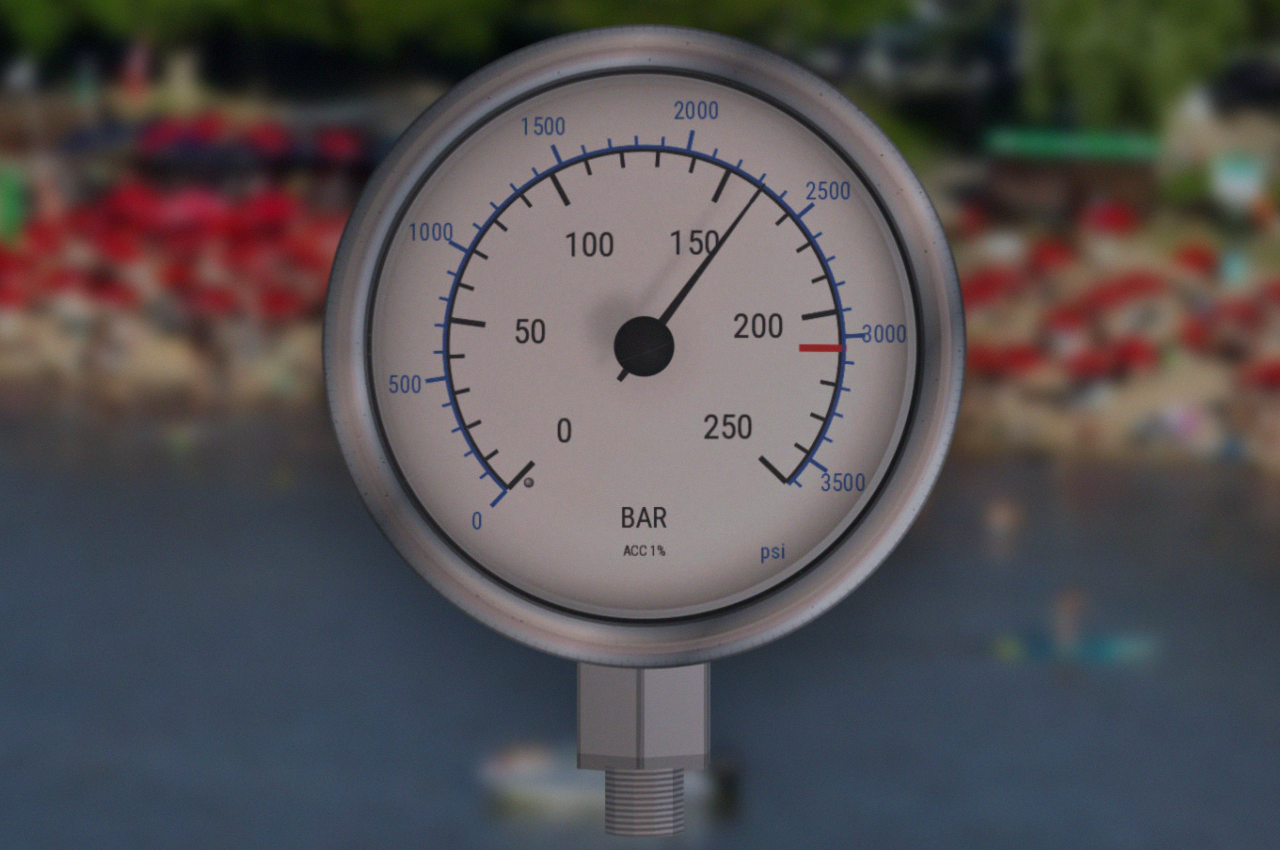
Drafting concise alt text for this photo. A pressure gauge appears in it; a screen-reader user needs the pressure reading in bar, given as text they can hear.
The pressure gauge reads 160 bar
